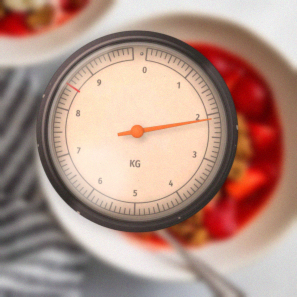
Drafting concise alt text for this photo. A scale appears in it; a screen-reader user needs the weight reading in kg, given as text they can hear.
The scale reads 2.1 kg
